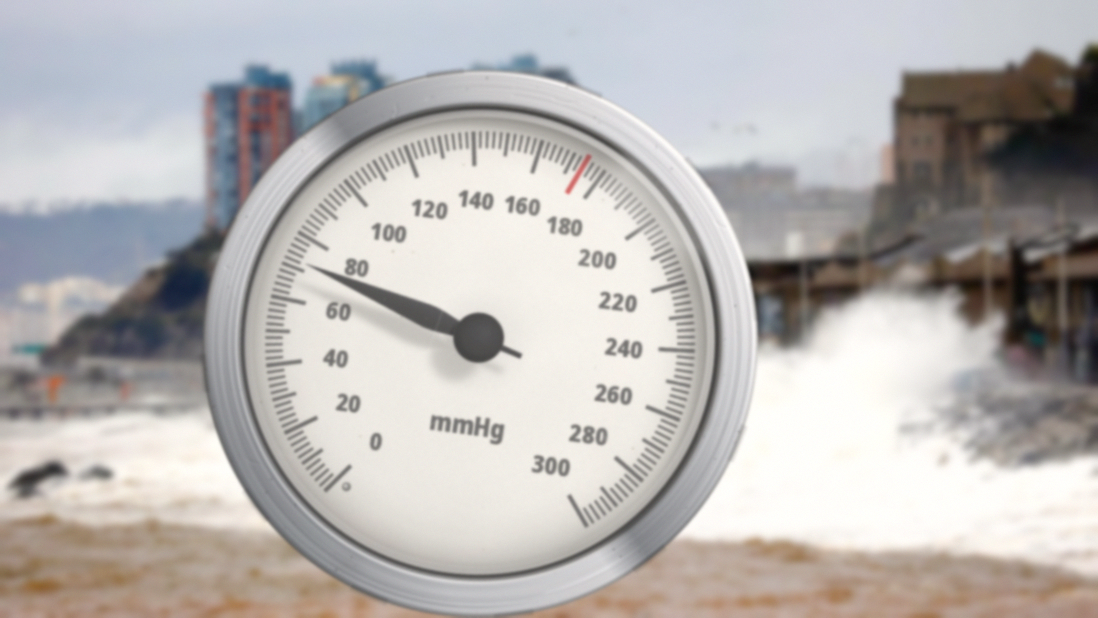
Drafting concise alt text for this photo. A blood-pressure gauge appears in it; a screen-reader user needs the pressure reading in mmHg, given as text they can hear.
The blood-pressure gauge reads 72 mmHg
